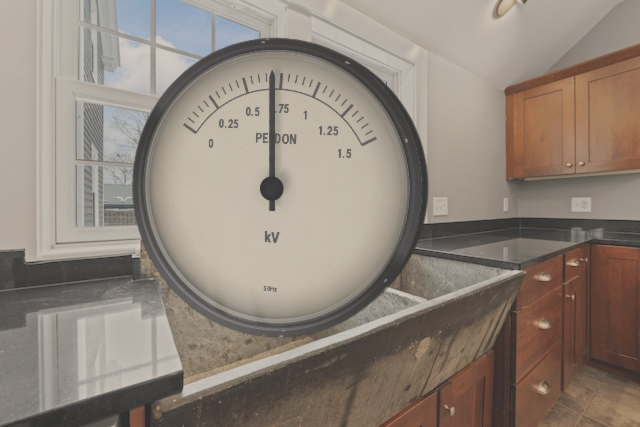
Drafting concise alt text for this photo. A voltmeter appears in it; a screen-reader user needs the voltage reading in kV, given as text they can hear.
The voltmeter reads 0.7 kV
